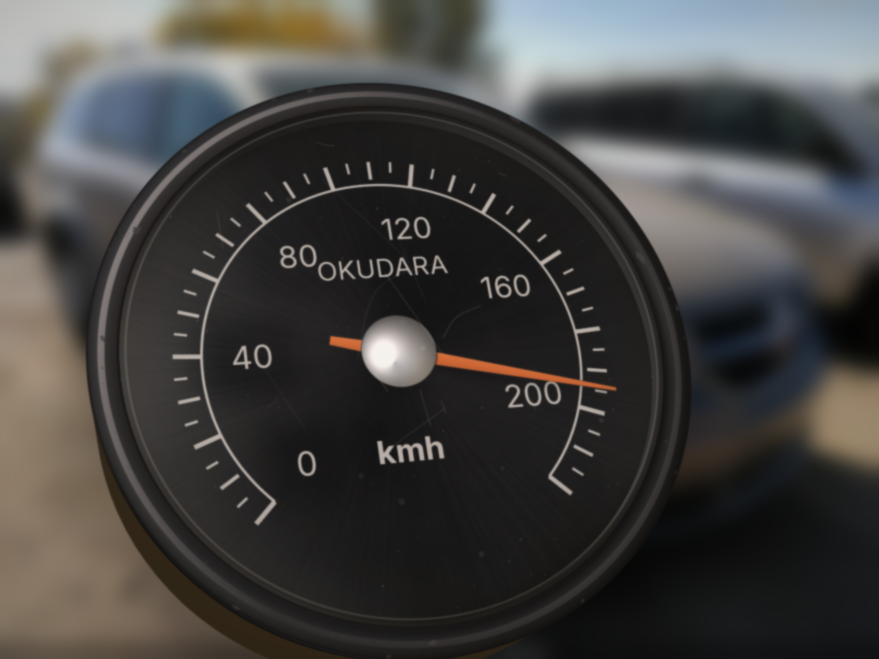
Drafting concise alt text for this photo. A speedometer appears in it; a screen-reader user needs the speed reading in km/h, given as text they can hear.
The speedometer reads 195 km/h
